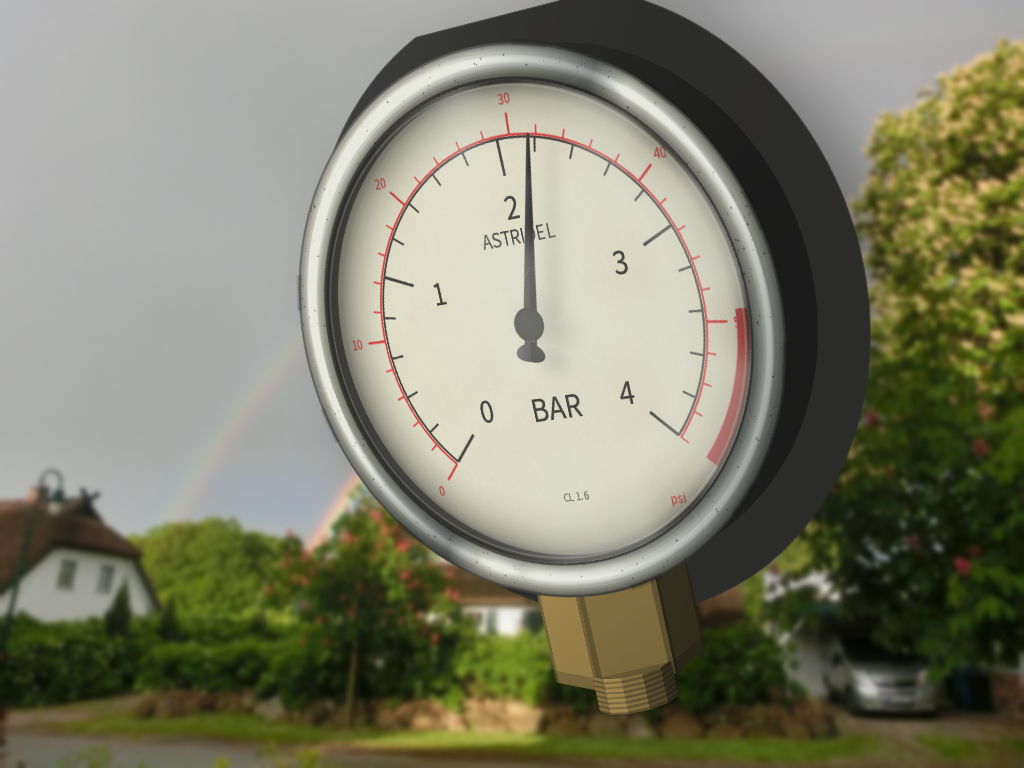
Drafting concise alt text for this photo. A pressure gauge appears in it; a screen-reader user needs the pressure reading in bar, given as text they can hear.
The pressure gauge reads 2.2 bar
